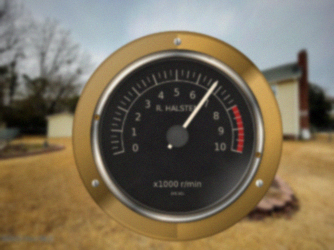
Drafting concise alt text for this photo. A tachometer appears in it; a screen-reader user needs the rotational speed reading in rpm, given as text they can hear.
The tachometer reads 6750 rpm
